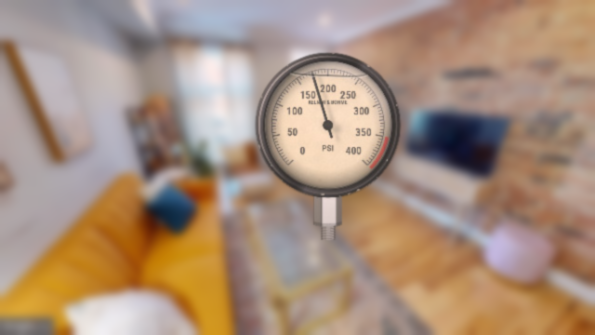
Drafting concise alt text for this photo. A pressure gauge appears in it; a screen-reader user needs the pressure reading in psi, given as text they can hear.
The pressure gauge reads 175 psi
